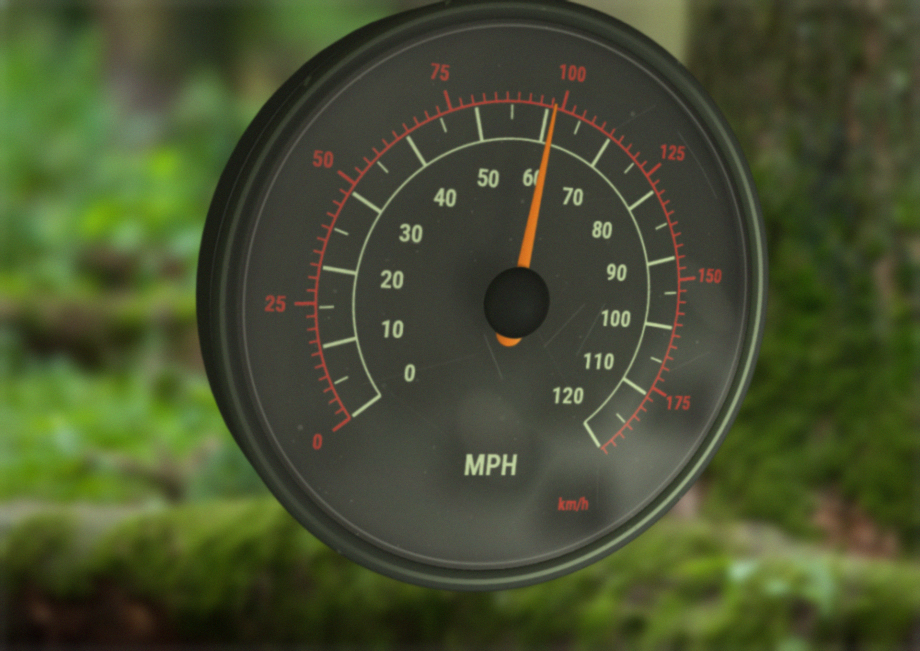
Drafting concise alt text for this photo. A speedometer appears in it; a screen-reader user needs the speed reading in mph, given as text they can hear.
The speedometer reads 60 mph
